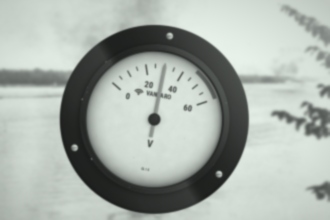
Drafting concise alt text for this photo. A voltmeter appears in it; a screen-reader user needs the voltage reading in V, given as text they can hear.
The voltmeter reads 30 V
